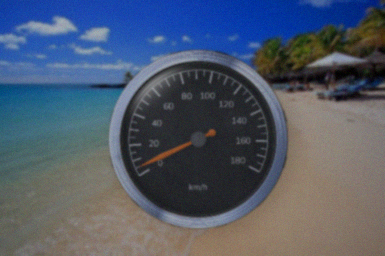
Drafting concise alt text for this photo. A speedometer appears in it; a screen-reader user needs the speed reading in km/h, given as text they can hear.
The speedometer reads 5 km/h
